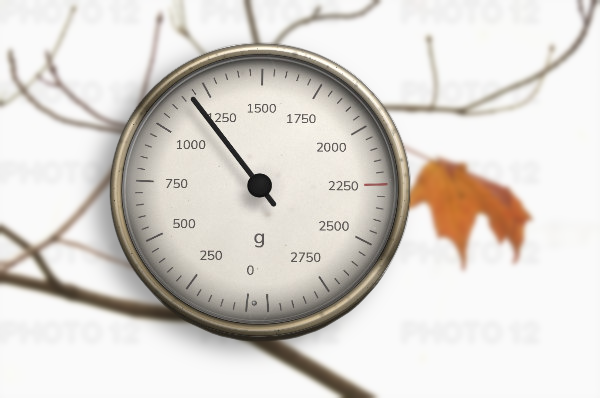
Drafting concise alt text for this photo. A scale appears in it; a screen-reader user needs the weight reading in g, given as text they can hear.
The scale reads 1175 g
